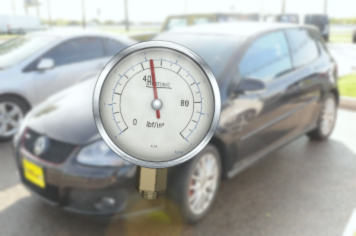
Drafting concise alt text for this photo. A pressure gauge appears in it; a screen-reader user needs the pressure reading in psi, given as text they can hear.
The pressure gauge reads 45 psi
